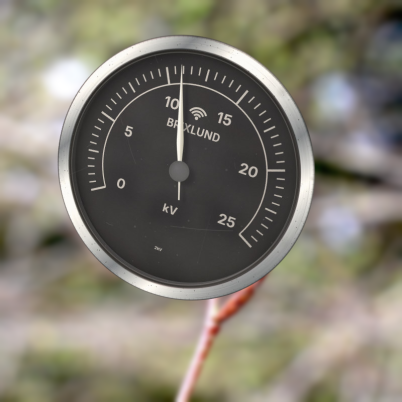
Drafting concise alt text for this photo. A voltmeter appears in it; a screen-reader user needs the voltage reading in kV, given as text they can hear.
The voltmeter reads 11 kV
